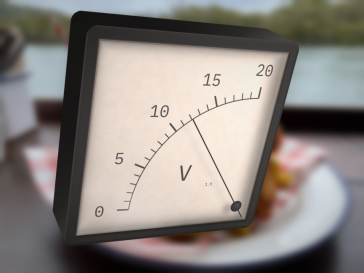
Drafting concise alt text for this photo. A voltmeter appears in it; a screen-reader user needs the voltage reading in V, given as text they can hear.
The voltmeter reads 12 V
